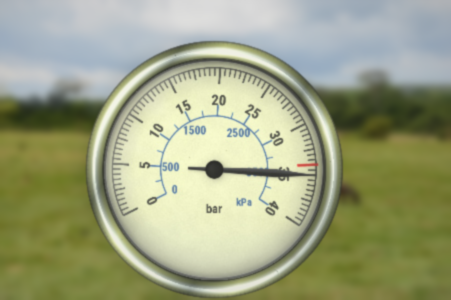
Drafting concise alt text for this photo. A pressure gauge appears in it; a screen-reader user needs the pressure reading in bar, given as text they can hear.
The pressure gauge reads 35 bar
